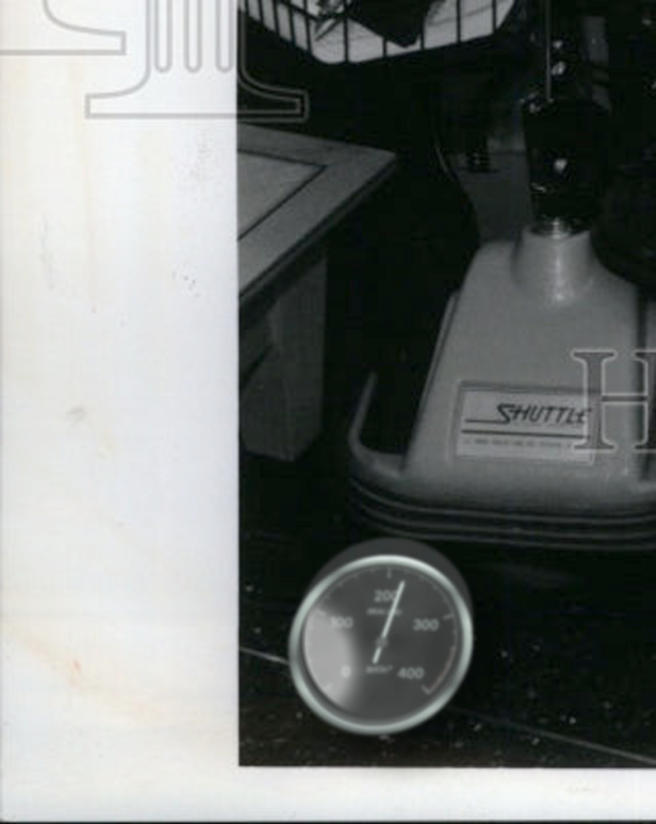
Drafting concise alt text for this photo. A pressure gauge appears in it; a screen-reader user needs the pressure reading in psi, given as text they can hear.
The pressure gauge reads 220 psi
